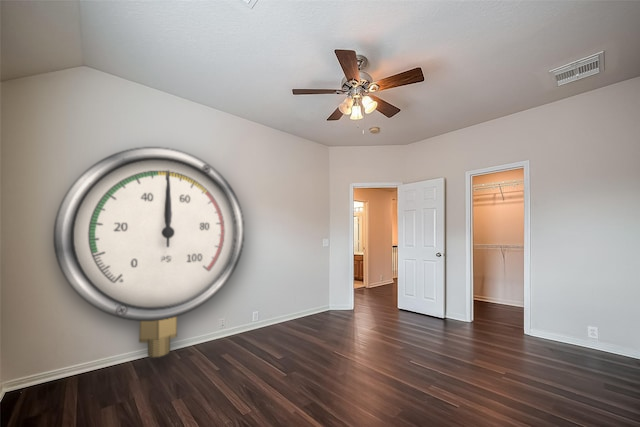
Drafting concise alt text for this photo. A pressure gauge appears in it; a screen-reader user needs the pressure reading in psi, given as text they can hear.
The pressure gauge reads 50 psi
